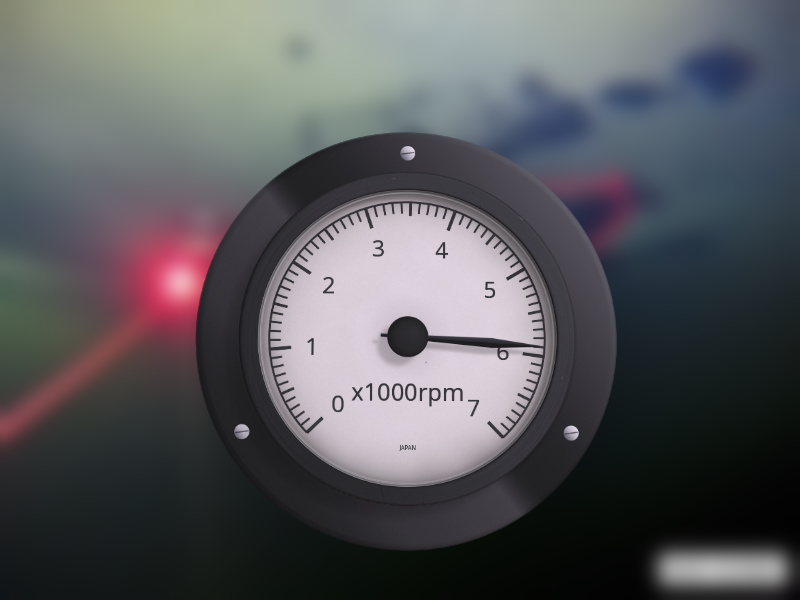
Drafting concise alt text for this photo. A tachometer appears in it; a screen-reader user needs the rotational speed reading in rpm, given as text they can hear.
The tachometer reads 5900 rpm
